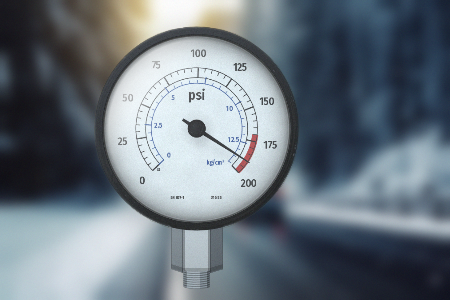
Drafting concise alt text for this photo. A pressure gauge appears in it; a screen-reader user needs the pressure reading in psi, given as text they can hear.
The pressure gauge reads 190 psi
